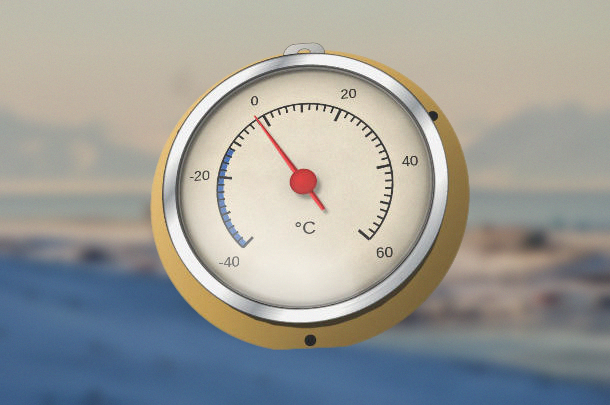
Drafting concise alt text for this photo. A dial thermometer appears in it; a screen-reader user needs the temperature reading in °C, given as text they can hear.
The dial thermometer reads -2 °C
